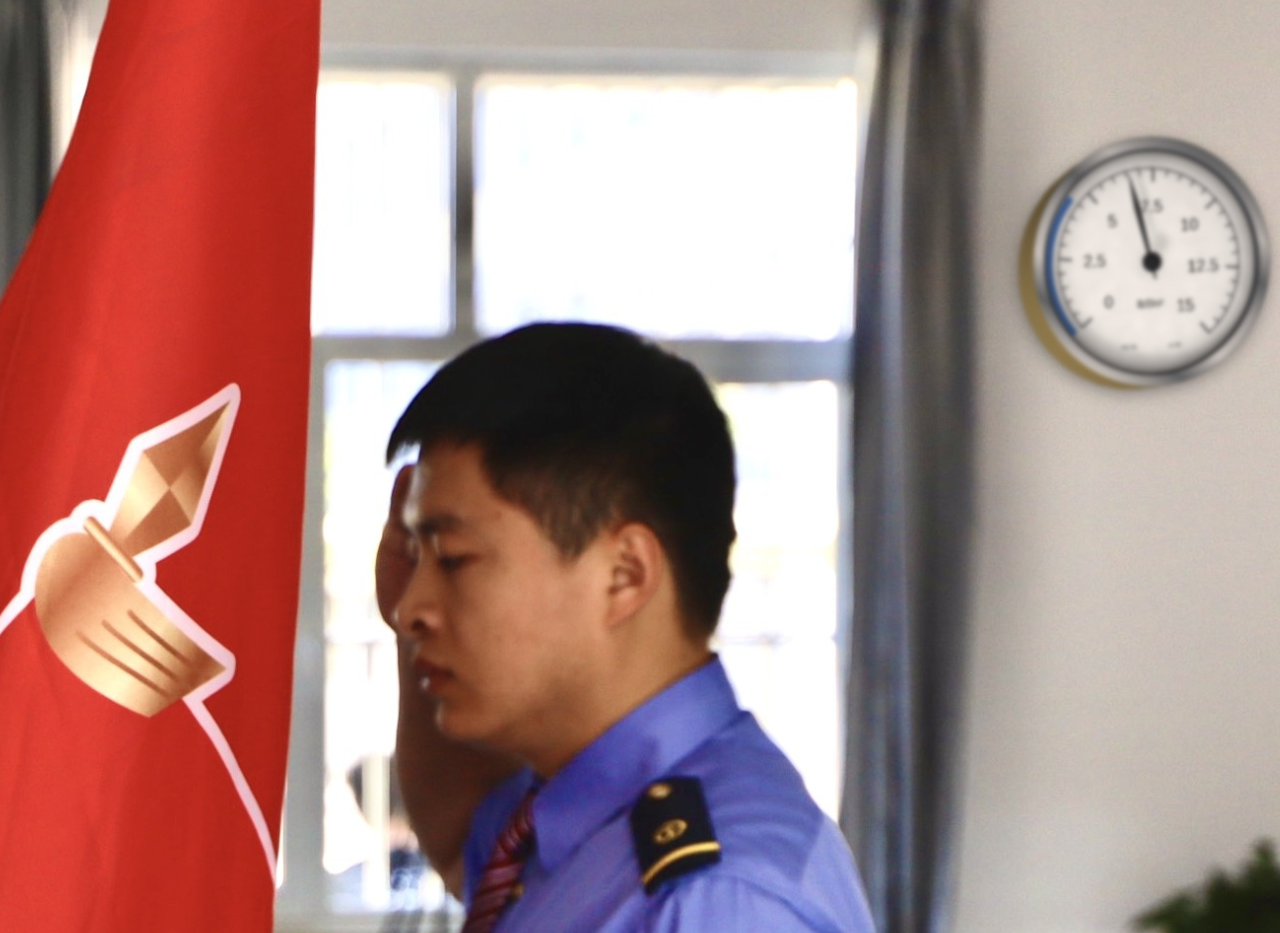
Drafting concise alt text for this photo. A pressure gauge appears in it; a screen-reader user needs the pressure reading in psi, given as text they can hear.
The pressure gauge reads 6.5 psi
